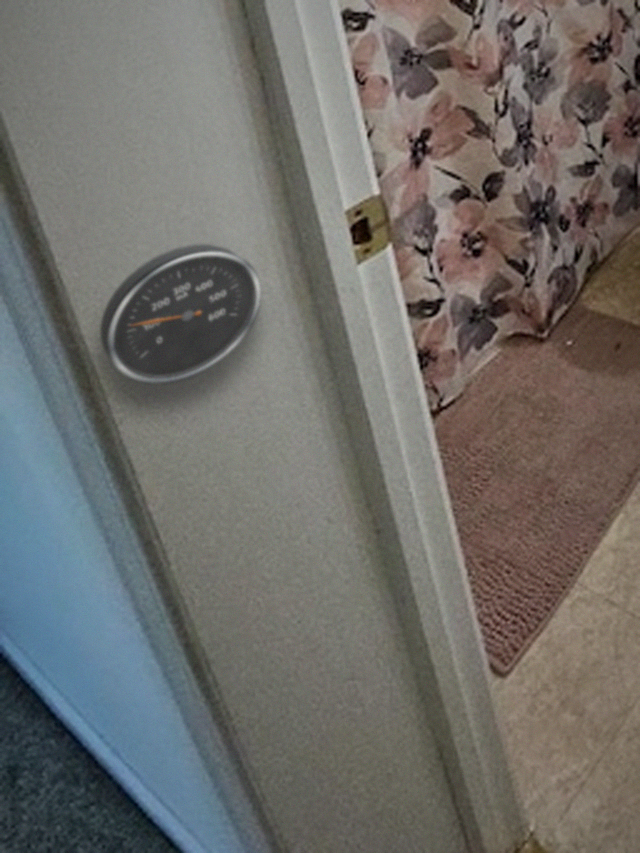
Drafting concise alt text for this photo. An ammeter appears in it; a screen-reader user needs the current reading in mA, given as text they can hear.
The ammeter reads 120 mA
